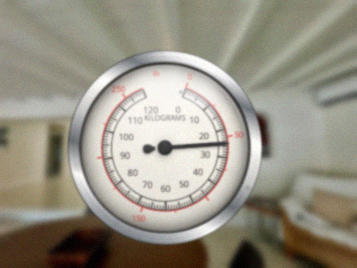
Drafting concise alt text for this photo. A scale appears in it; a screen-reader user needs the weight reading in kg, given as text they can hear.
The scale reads 25 kg
